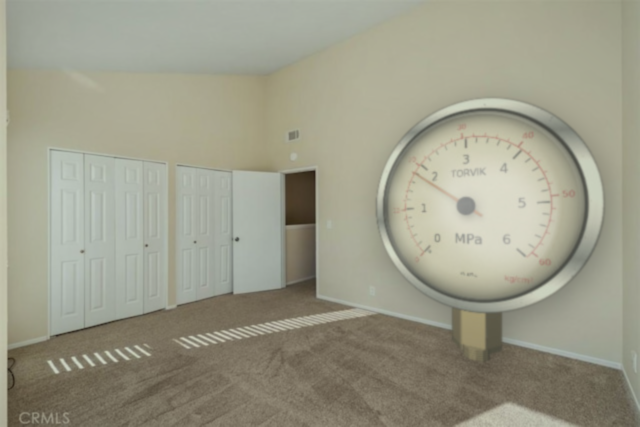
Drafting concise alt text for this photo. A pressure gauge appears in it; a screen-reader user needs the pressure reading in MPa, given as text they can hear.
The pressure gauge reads 1.8 MPa
